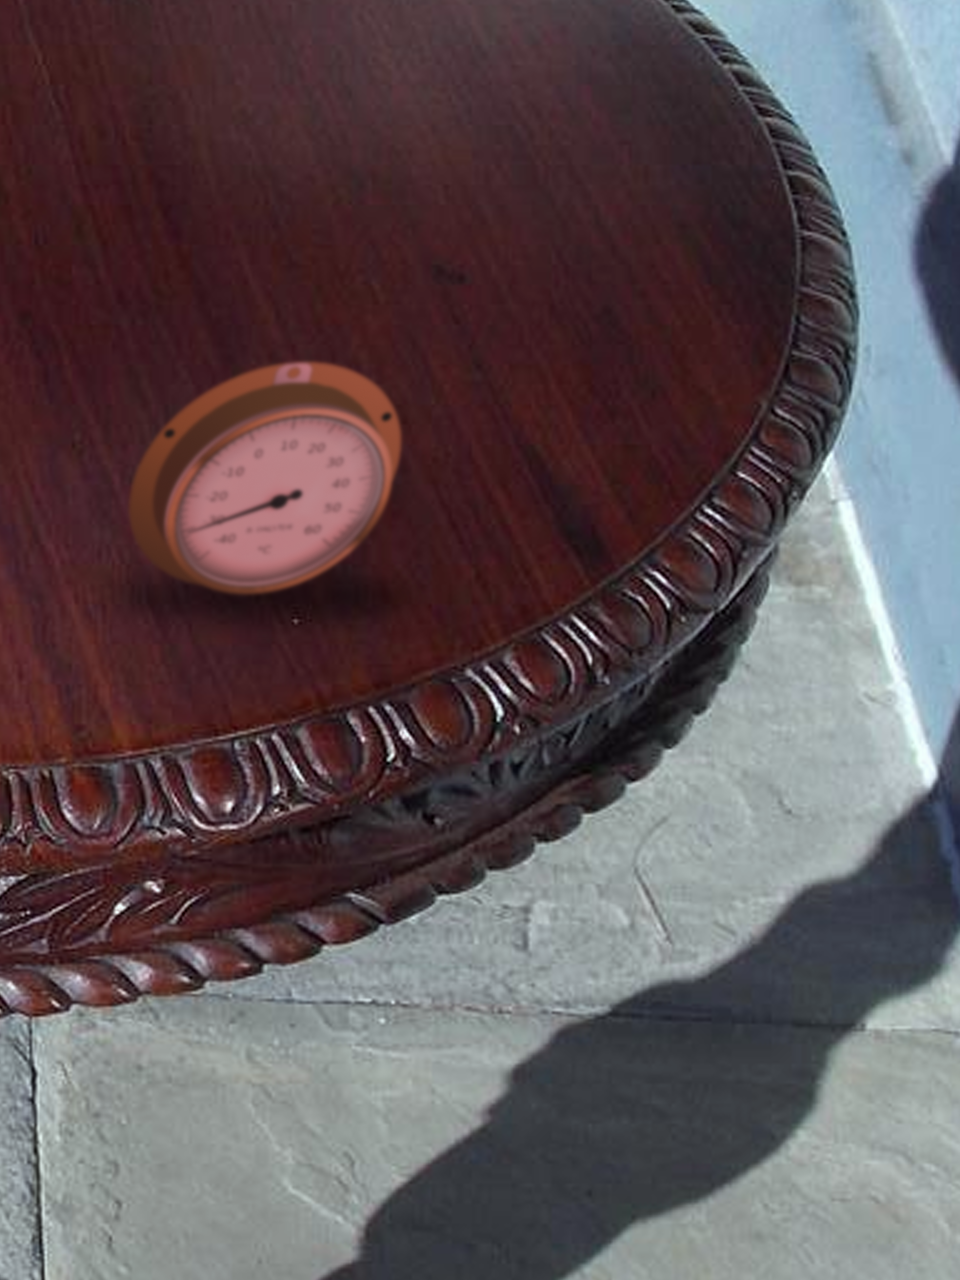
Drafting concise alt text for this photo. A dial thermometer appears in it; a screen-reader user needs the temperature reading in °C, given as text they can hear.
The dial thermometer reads -30 °C
